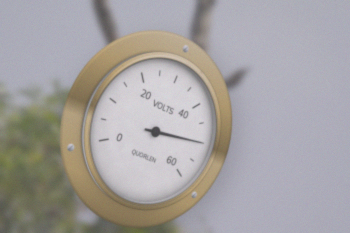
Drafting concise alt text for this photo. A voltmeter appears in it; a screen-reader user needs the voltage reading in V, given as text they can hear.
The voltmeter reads 50 V
